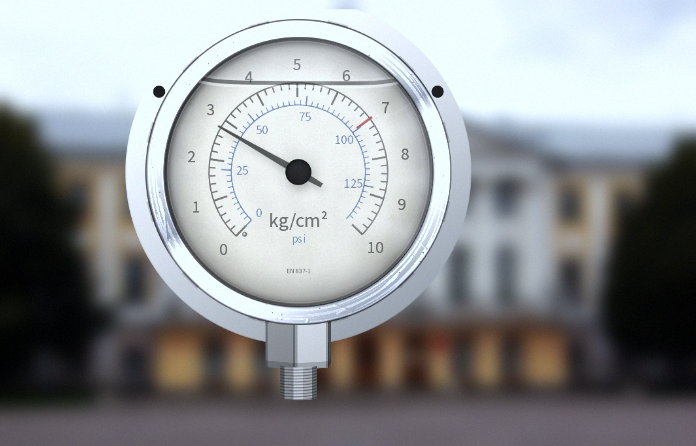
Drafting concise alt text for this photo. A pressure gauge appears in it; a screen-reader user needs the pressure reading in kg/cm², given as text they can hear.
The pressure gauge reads 2.8 kg/cm²
